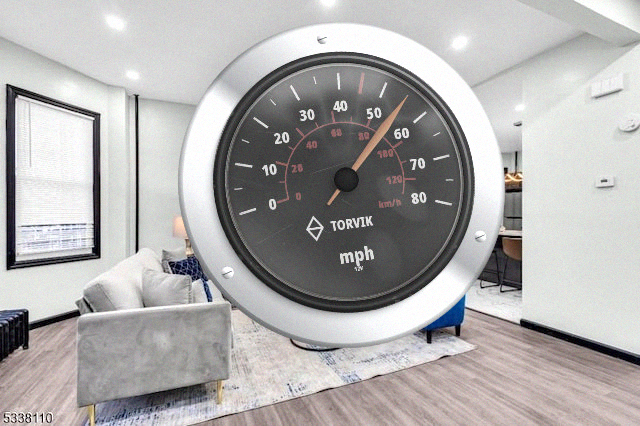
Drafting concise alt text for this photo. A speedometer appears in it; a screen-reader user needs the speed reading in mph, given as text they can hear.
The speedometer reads 55 mph
